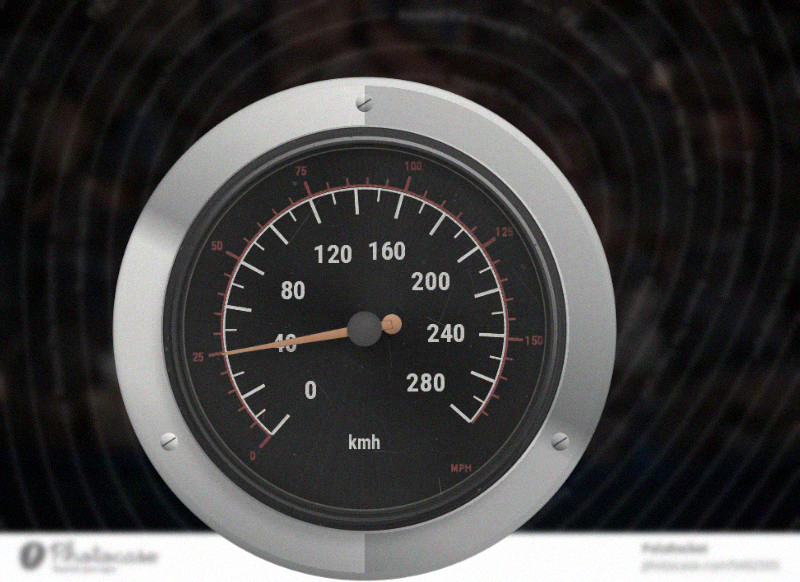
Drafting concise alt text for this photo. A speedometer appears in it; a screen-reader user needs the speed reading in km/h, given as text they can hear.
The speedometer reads 40 km/h
